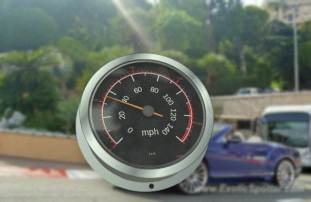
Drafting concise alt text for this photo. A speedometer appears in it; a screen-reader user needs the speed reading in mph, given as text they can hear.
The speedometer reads 35 mph
